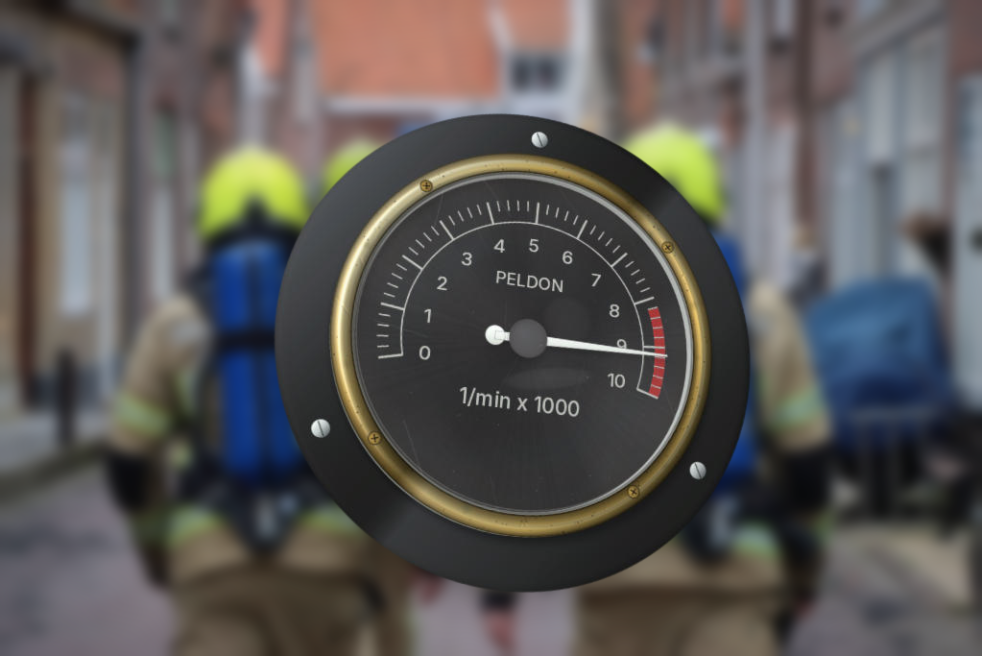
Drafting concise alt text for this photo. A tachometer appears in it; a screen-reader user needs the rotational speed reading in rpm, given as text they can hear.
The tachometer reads 9200 rpm
